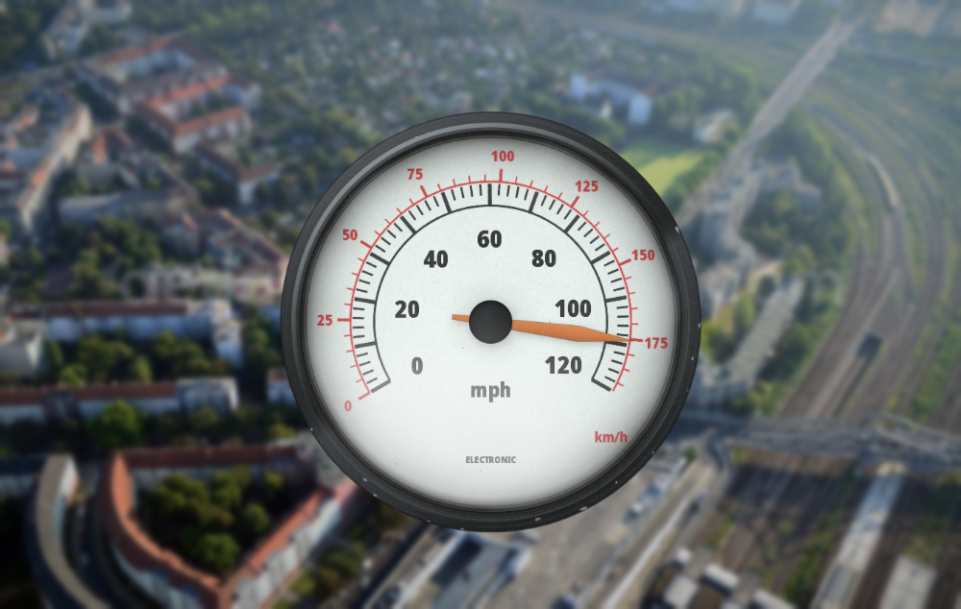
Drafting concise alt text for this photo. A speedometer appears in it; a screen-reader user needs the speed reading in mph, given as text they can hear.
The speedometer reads 109 mph
